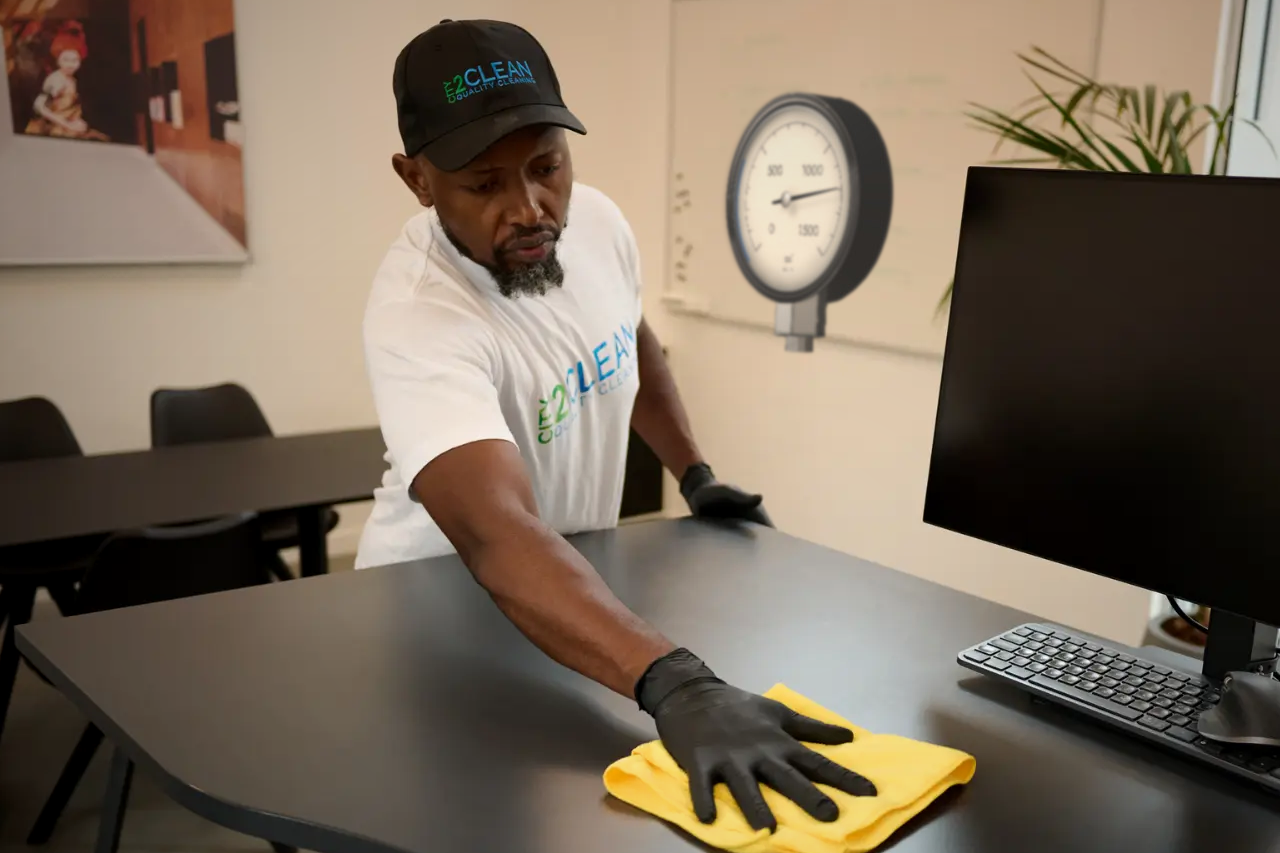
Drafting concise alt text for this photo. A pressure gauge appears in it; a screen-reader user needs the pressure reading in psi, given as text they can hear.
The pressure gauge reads 1200 psi
